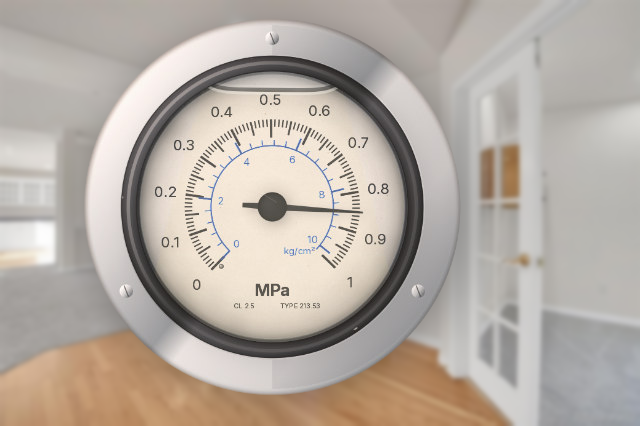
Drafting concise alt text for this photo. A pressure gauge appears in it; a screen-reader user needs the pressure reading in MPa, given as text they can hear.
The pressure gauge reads 0.85 MPa
